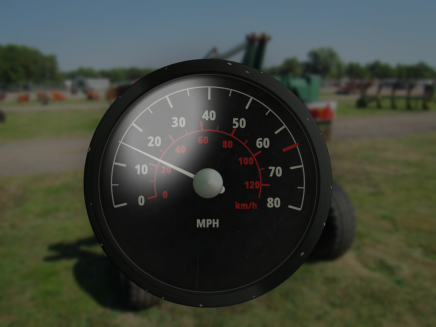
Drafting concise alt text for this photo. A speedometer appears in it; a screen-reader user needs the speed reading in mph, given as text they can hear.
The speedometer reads 15 mph
